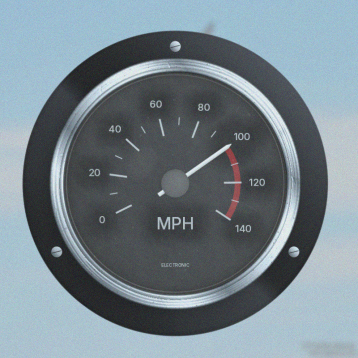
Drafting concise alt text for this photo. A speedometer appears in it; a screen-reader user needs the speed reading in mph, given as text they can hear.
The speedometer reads 100 mph
